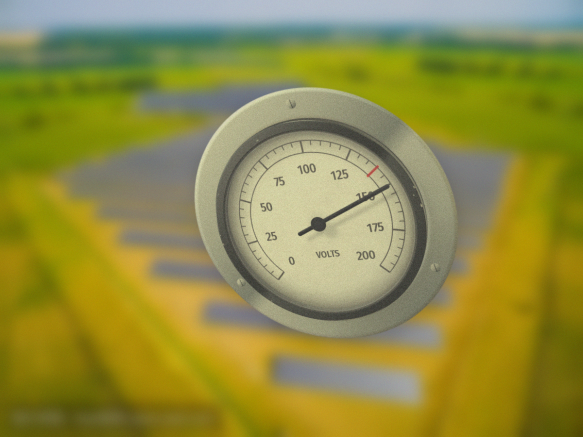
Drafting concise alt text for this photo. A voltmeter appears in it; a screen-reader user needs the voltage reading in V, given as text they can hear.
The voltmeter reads 150 V
